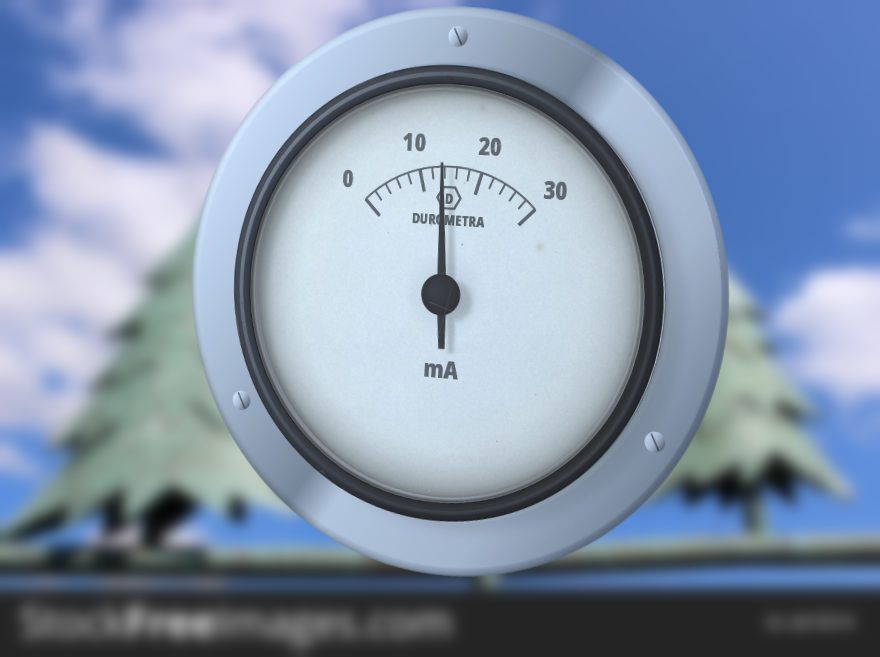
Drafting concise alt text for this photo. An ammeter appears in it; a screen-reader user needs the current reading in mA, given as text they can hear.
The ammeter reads 14 mA
